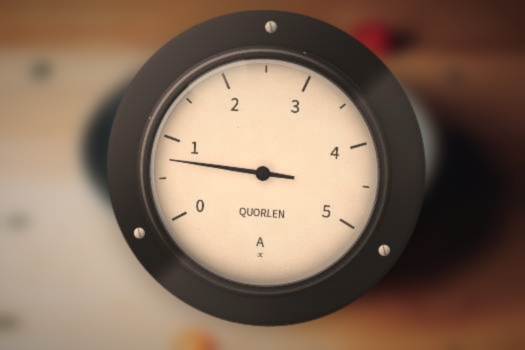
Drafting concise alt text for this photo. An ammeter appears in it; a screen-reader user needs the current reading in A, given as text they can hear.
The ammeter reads 0.75 A
